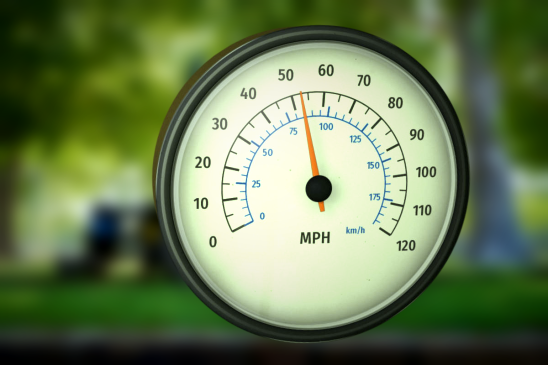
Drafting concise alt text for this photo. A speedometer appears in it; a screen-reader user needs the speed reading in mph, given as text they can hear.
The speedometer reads 52.5 mph
